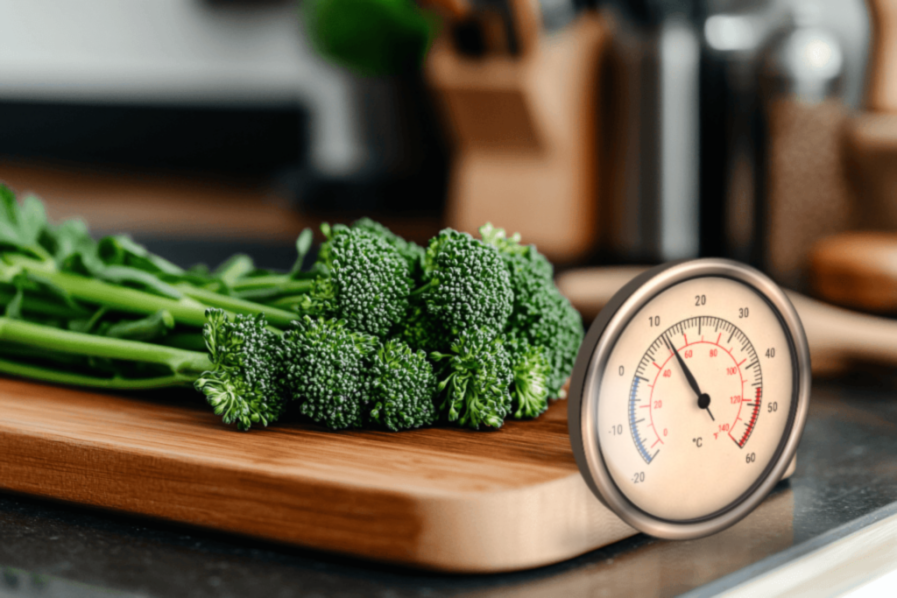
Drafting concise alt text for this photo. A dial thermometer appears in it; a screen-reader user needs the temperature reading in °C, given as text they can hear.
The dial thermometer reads 10 °C
